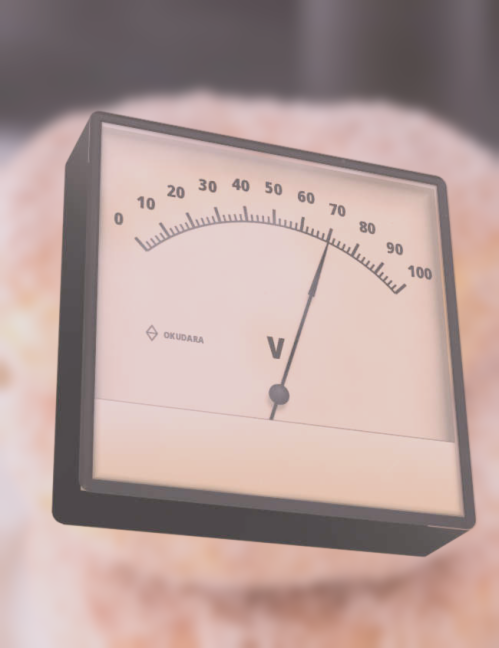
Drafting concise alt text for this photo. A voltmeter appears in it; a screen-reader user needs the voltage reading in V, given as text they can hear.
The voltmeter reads 70 V
